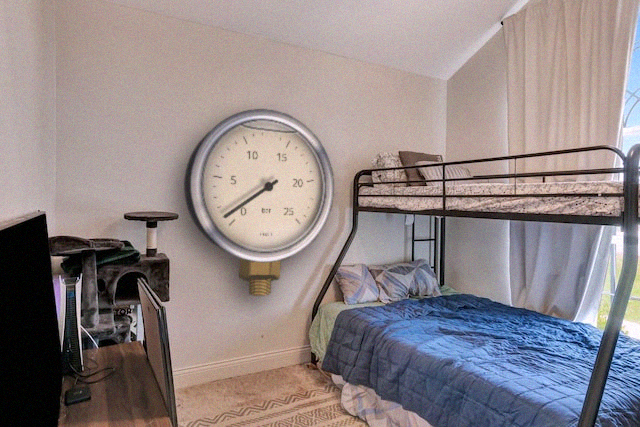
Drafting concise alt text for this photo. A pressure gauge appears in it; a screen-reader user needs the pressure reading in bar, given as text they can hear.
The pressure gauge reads 1 bar
